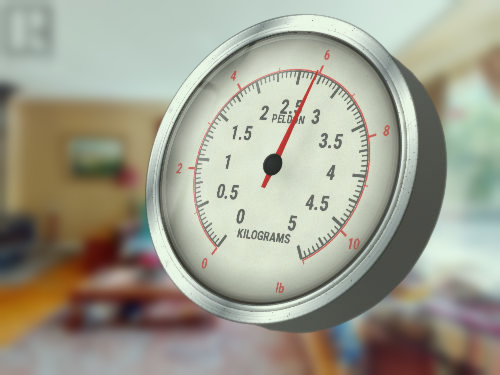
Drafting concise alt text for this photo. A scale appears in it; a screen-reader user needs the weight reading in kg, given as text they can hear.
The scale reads 2.75 kg
